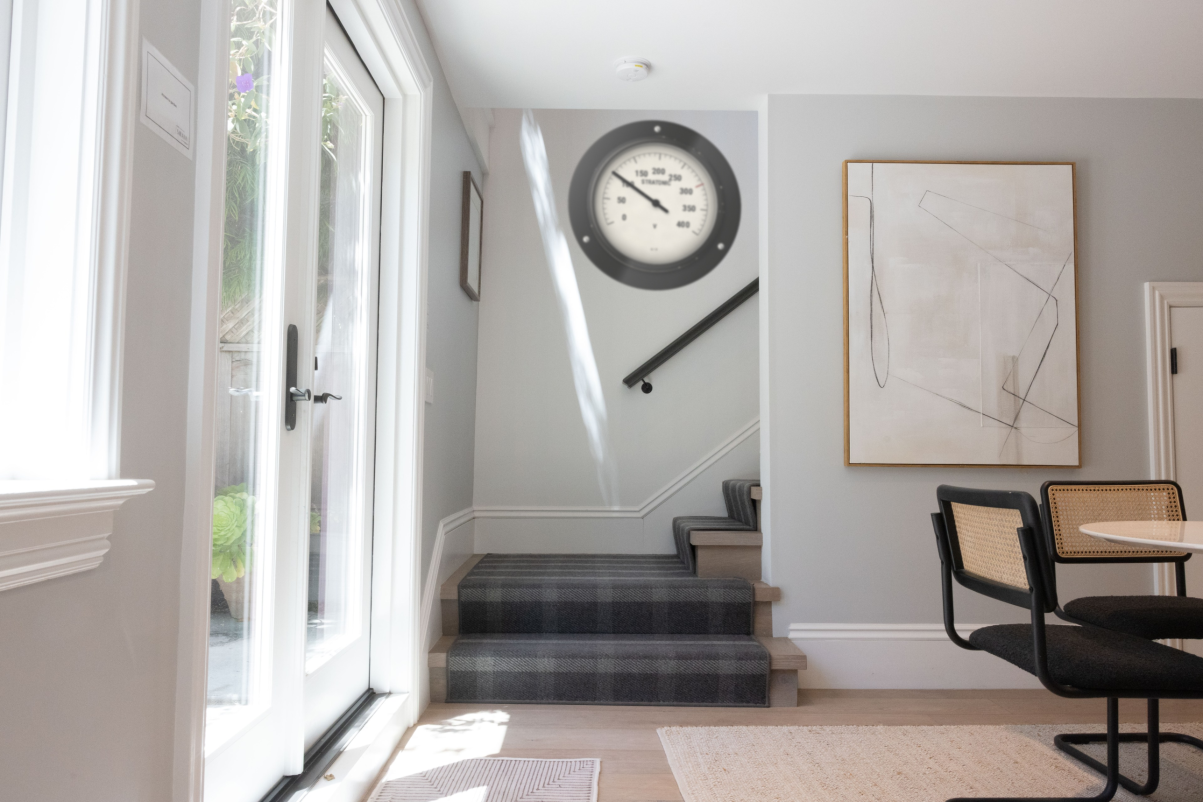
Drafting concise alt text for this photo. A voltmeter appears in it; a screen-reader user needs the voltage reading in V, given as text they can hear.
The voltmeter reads 100 V
